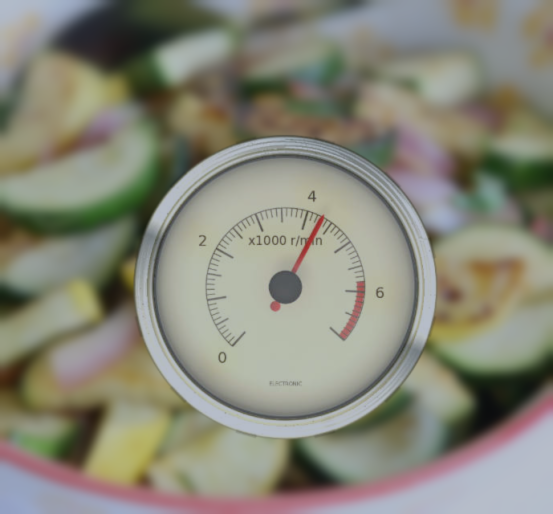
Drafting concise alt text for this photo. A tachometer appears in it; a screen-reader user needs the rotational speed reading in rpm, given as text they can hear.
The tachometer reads 4300 rpm
